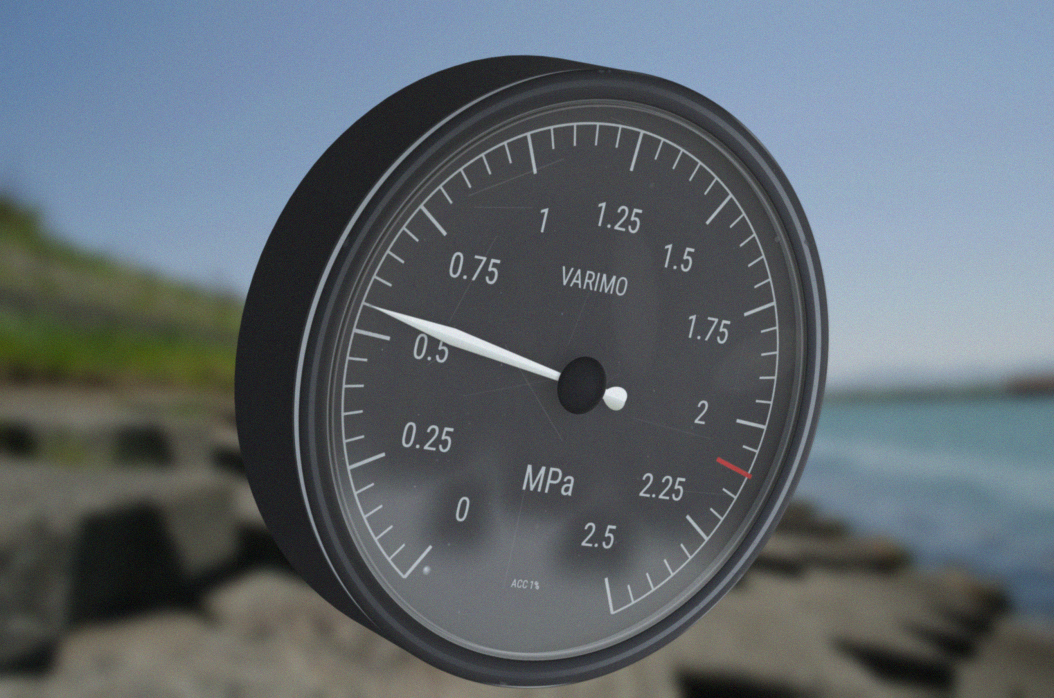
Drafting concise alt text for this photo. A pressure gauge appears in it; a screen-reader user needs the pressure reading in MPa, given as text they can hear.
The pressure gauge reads 0.55 MPa
